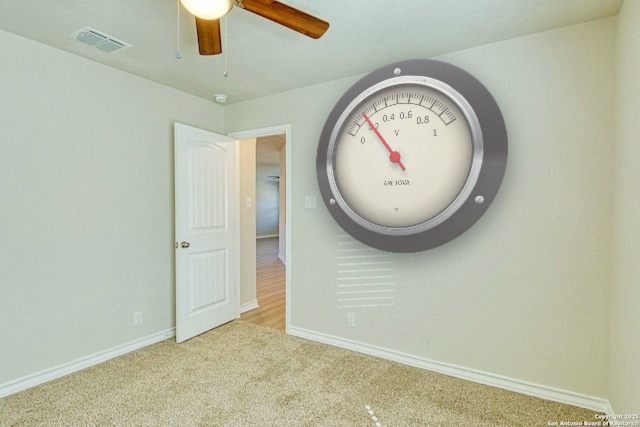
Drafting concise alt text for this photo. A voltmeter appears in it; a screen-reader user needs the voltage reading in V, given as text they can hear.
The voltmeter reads 0.2 V
